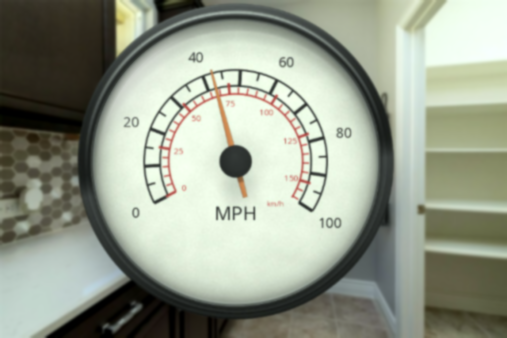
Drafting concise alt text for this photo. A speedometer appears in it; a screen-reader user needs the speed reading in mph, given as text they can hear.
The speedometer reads 42.5 mph
